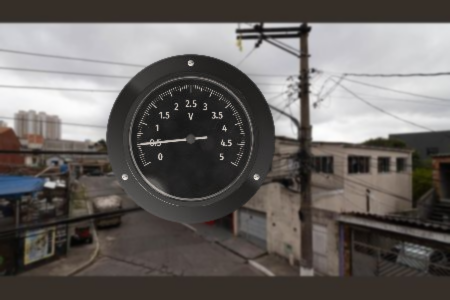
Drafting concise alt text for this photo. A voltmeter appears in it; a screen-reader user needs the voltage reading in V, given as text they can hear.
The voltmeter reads 0.5 V
